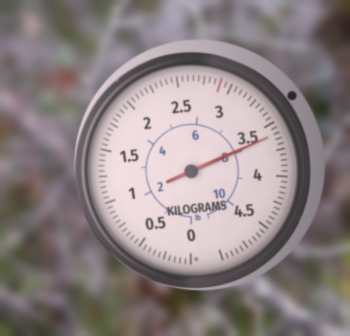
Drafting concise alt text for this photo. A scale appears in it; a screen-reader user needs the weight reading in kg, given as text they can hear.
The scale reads 3.6 kg
